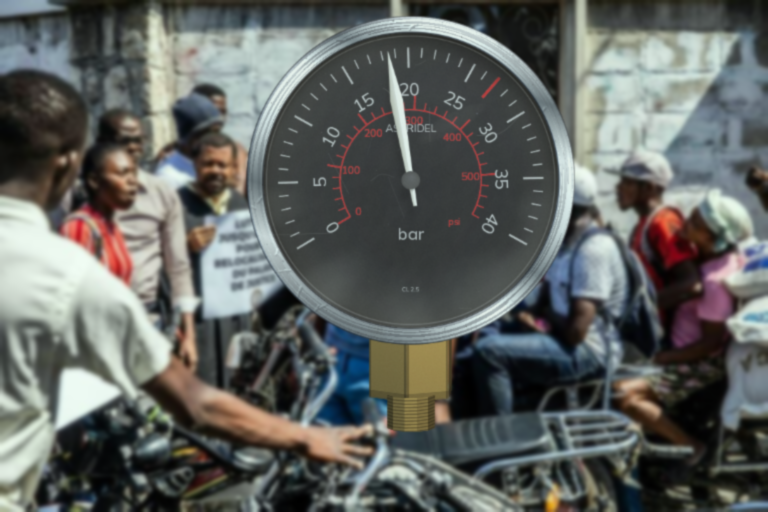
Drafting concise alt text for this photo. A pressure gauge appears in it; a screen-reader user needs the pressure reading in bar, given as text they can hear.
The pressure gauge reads 18.5 bar
